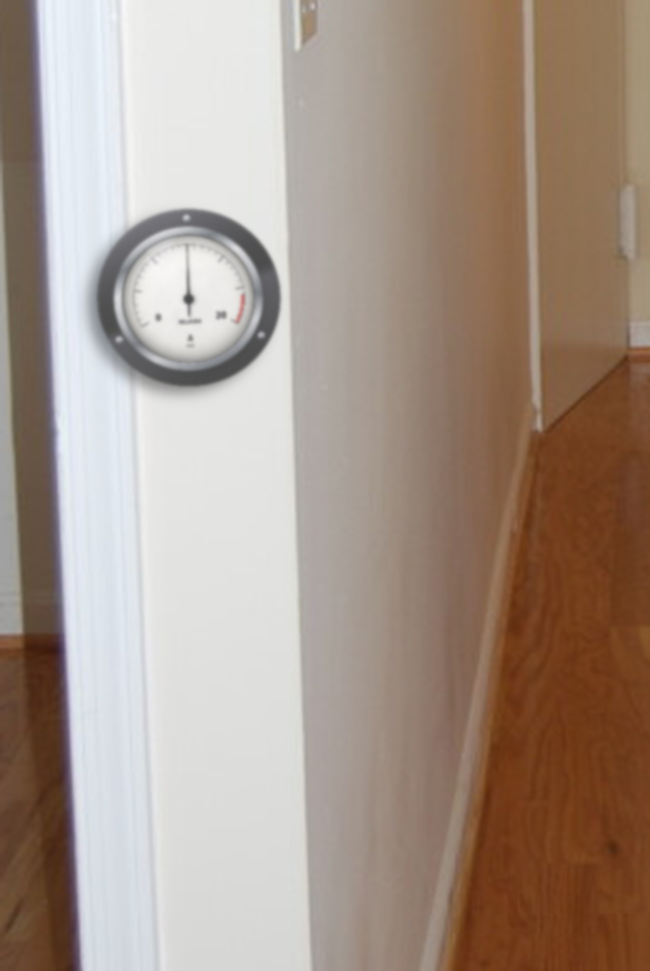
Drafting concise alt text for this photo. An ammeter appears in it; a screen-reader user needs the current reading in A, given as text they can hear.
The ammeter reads 15 A
